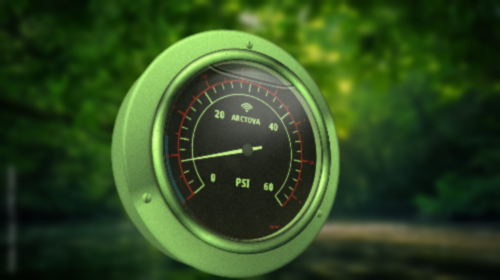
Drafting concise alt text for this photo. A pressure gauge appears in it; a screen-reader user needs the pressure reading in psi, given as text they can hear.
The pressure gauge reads 6 psi
